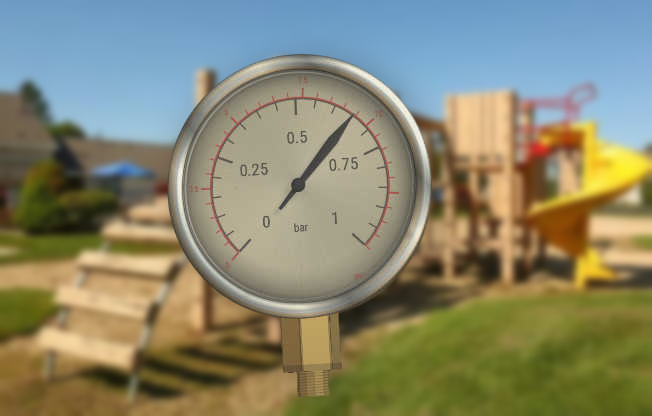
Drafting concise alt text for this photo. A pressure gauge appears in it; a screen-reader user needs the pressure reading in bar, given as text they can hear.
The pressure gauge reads 0.65 bar
